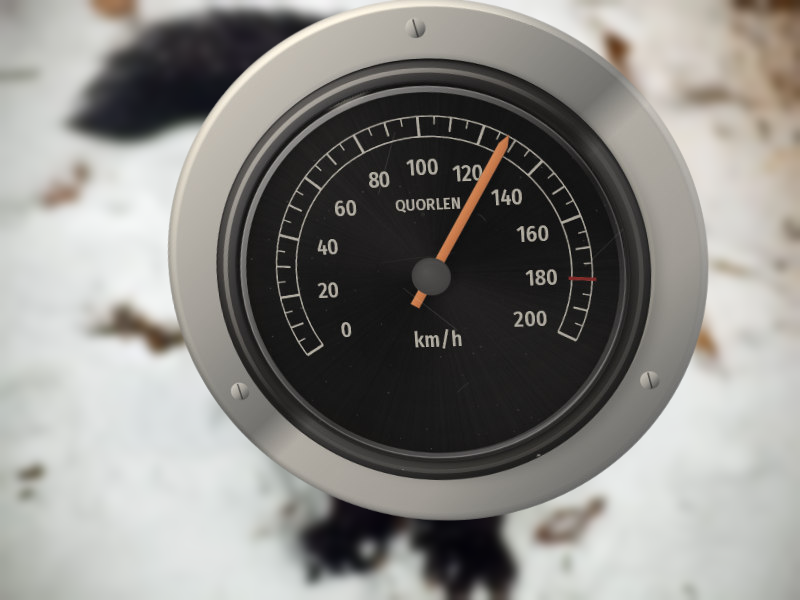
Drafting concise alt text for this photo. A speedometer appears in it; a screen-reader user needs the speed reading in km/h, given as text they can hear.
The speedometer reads 127.5 km/h
